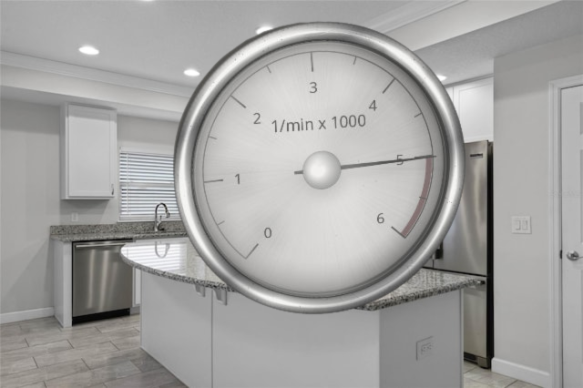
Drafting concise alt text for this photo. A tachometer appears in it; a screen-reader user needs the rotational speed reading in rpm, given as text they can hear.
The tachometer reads 5000 rpm
